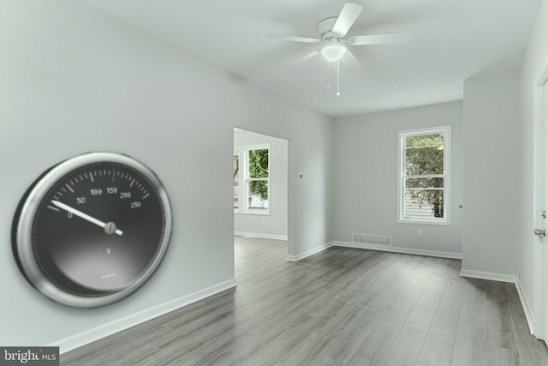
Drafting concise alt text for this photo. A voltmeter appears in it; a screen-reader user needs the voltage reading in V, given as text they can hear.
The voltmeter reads 10 V
